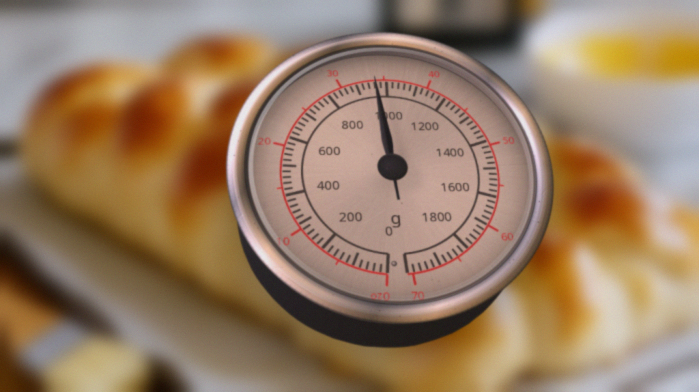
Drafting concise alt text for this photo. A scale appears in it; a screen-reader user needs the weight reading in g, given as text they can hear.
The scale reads 960 g
